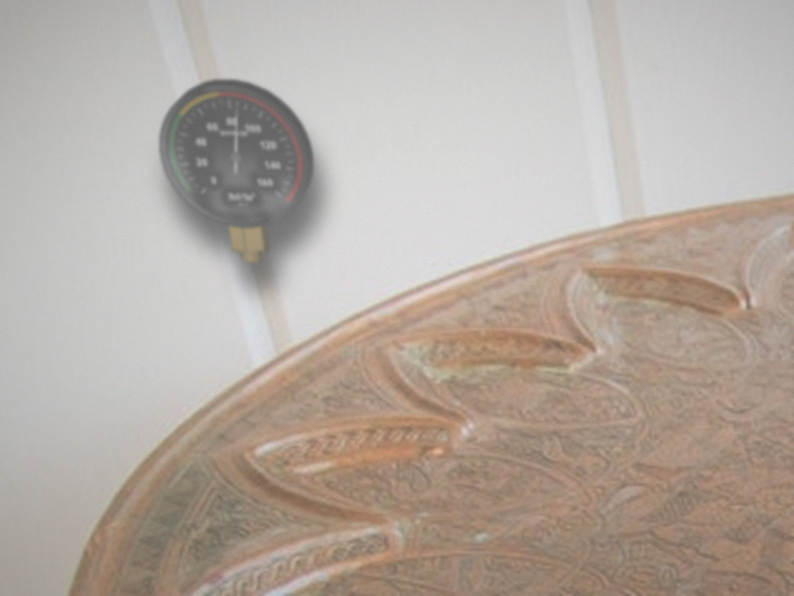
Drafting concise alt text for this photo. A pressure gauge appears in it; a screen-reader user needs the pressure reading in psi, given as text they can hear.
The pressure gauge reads 85 psi
